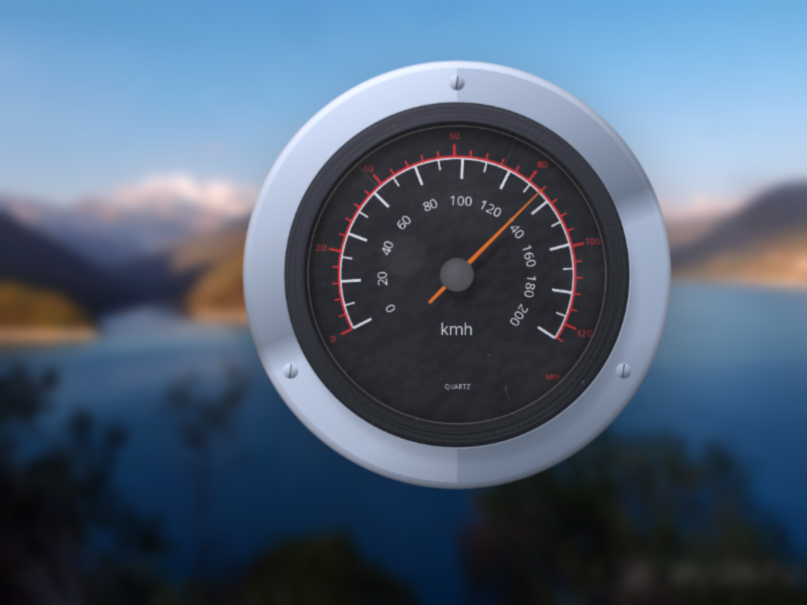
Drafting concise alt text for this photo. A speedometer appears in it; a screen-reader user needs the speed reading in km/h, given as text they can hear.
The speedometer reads 135 km/h
